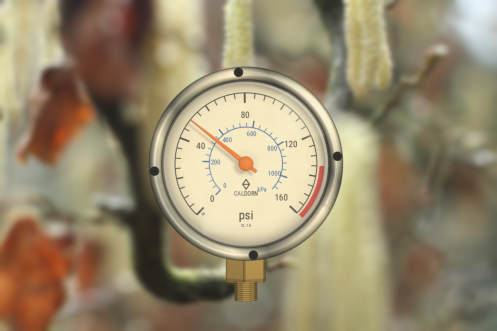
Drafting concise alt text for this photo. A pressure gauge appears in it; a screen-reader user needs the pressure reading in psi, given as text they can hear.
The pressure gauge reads 50 psi
